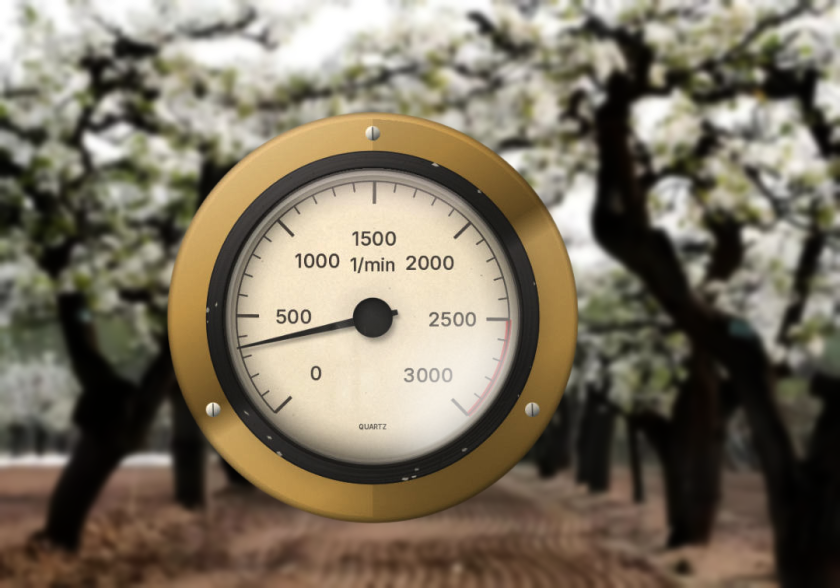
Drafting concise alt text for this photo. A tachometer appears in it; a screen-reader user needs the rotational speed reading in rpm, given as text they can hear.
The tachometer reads 350 rpm
